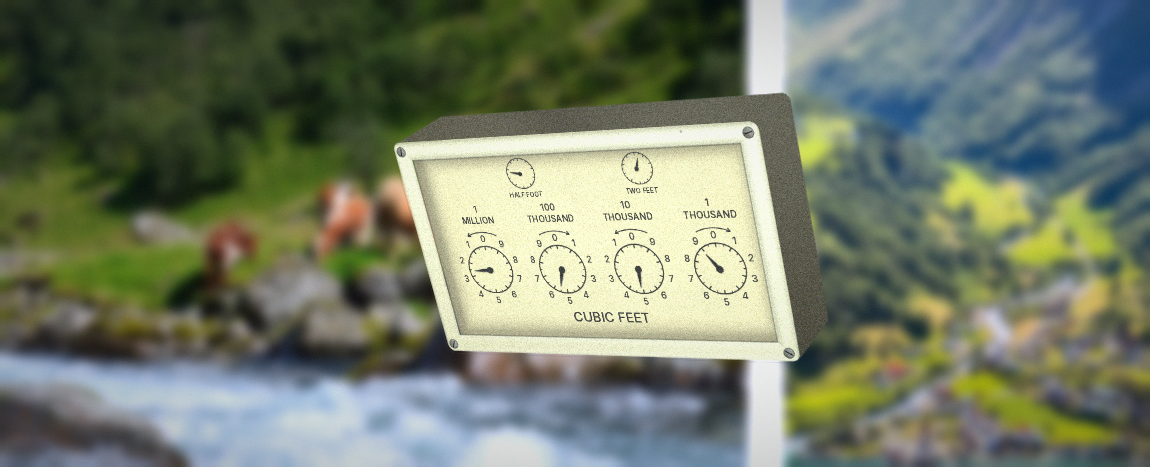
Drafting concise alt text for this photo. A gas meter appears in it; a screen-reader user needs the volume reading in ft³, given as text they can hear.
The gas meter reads 254900 ft³
